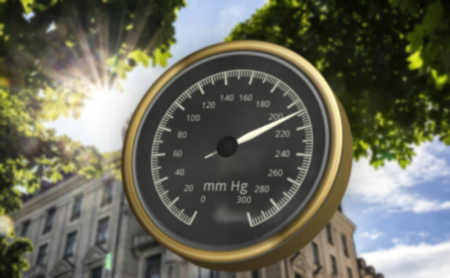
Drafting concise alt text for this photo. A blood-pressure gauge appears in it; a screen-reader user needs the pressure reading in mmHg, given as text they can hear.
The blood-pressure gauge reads 210 mmHg
